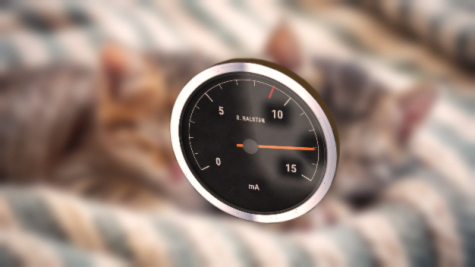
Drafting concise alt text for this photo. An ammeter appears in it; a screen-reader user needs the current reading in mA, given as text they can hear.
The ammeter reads 13 mA
